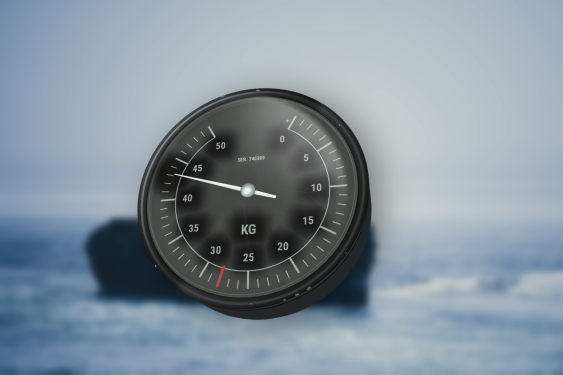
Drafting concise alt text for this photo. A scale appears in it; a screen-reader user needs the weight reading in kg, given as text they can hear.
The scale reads 43 kg
